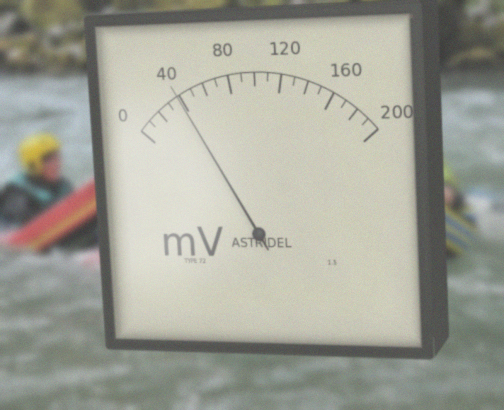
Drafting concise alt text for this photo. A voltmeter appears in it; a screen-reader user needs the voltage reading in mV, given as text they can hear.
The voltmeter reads 40 mV
